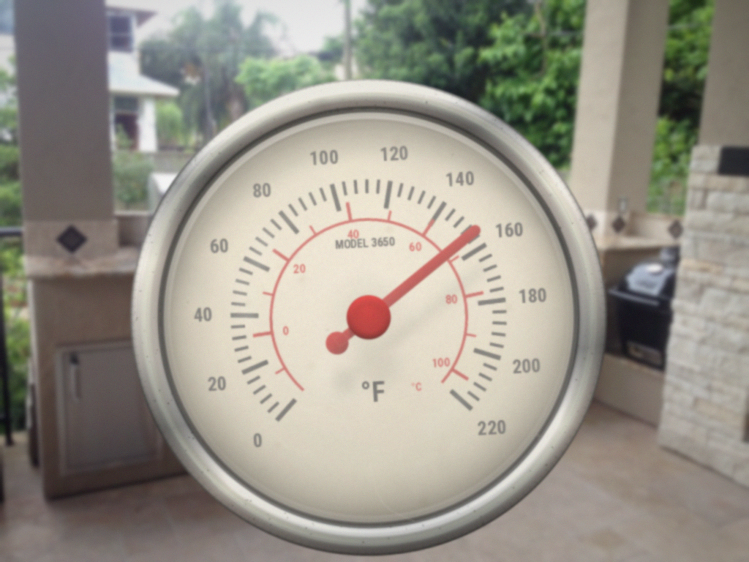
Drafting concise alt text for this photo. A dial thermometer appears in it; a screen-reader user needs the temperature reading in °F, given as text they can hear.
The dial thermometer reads 154 °F
